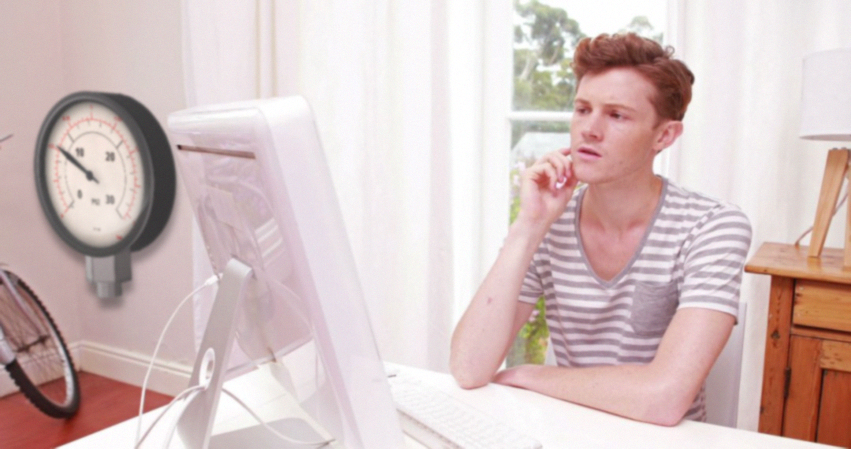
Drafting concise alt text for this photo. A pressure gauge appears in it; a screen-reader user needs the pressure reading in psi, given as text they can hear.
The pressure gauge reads 8 psi
